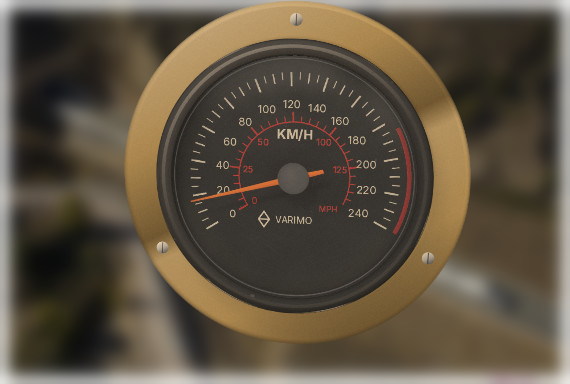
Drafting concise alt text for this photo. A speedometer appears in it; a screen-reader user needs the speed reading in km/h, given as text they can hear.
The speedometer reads 17.5 km/h
